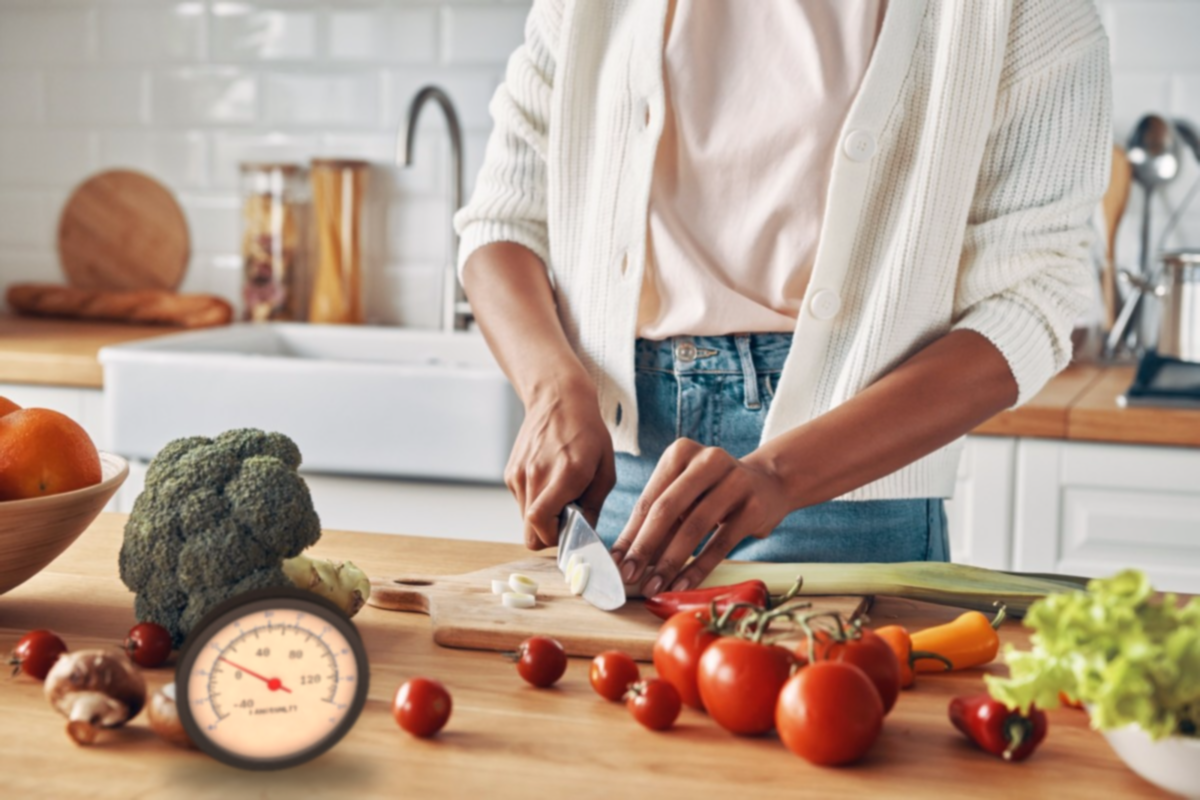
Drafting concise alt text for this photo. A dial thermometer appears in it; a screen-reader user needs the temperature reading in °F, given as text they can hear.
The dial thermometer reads 10 °F
